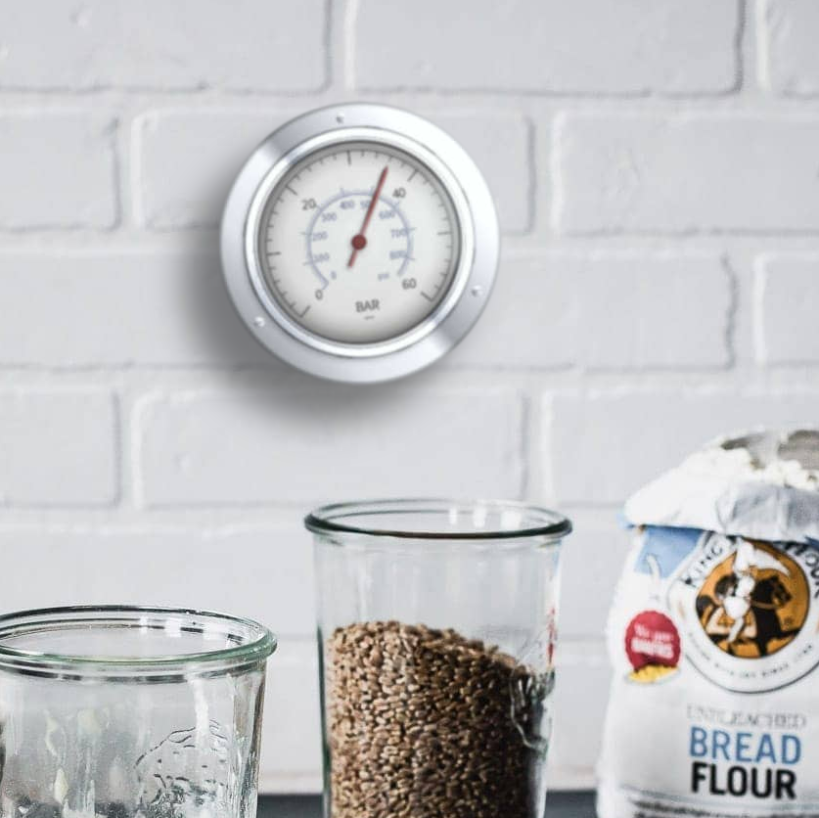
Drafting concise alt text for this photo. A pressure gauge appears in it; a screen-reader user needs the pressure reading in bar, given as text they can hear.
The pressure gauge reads 36 bar
